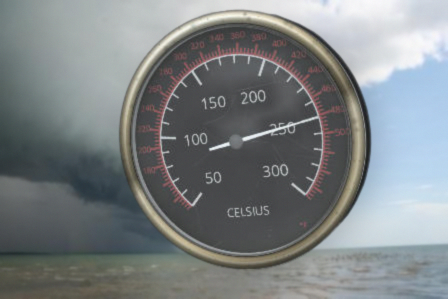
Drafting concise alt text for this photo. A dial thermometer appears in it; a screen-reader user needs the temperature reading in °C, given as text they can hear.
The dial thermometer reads 250 °C
